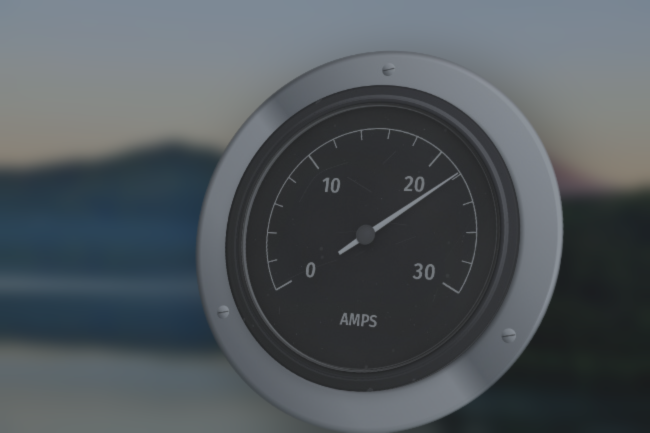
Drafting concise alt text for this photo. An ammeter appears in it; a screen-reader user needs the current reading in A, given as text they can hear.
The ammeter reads 22 A
